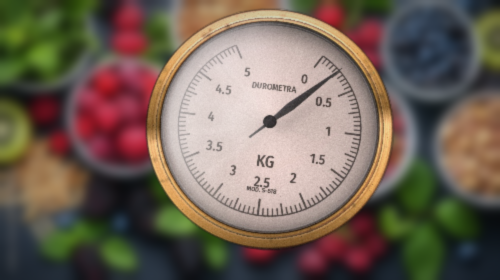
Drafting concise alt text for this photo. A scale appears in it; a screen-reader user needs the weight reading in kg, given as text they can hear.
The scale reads 0.25 kg
